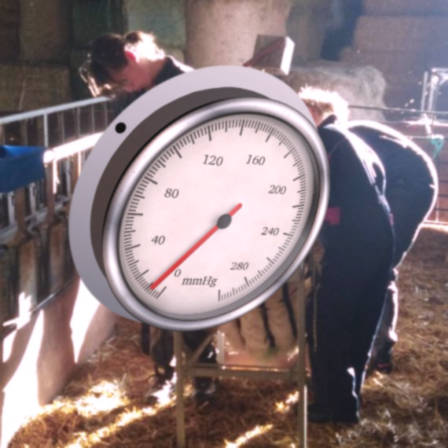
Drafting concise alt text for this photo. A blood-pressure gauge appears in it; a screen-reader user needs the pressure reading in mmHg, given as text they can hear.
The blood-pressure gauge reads 10 mmHg
